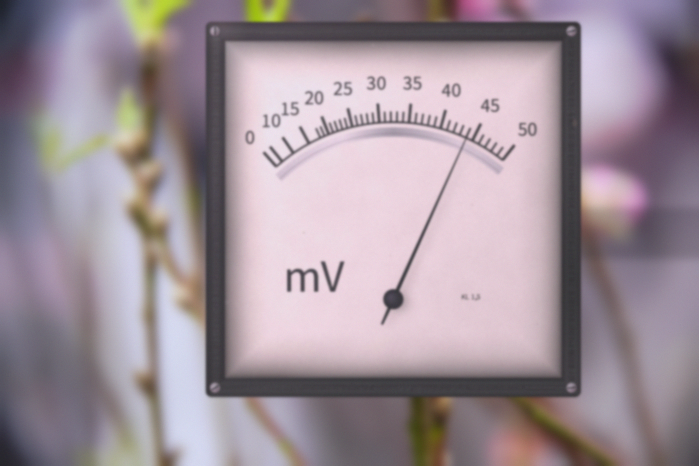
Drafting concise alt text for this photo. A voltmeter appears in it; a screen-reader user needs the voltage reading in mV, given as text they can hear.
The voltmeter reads 44 mV
